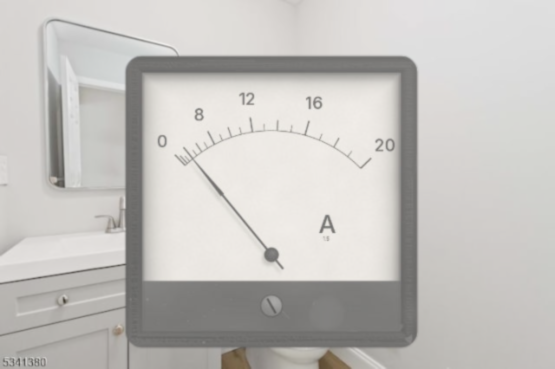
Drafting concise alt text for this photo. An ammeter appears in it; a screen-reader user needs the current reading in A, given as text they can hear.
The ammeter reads 4 A
